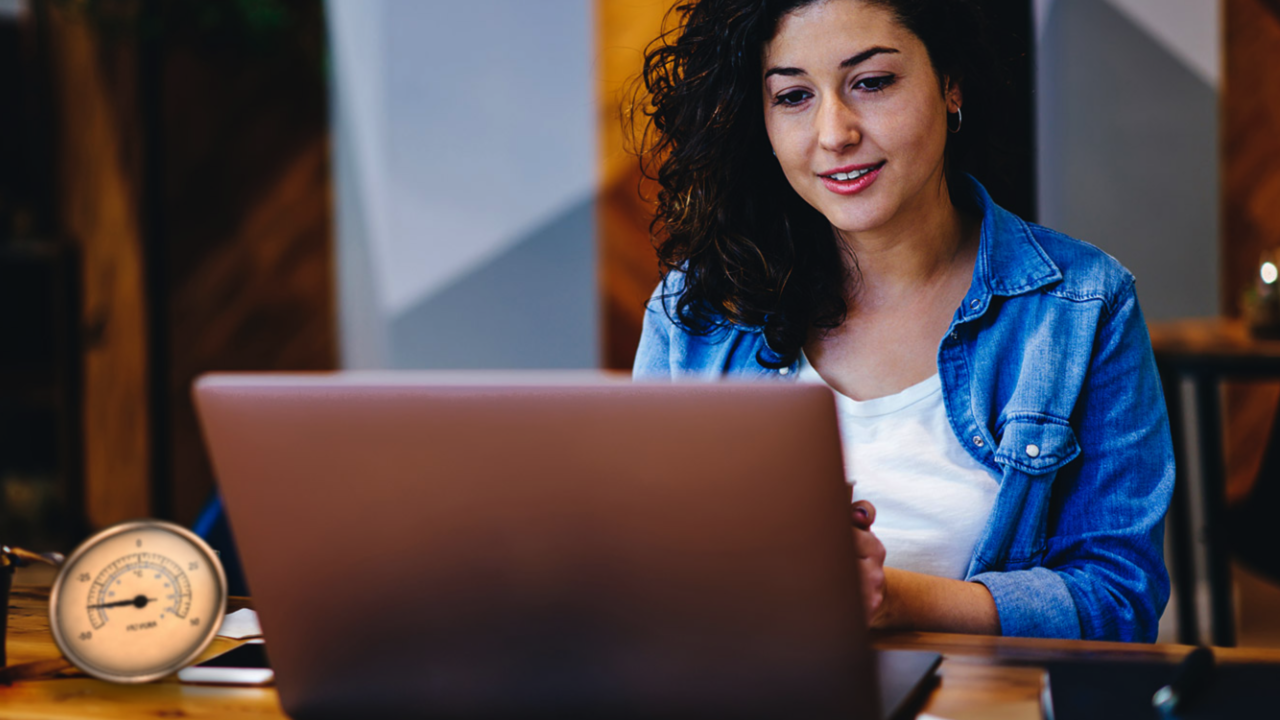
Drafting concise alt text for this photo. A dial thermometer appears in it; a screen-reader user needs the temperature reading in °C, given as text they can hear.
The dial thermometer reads -37.5 °C
